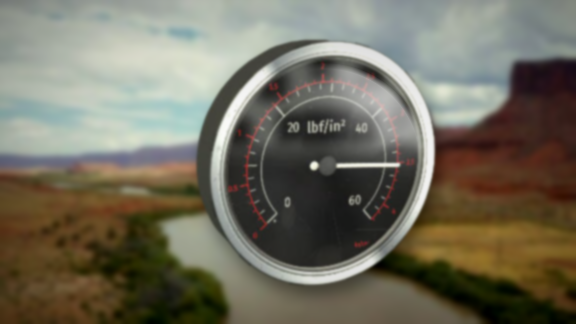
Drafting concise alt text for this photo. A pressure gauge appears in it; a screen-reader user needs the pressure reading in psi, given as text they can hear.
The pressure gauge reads 50 psi
